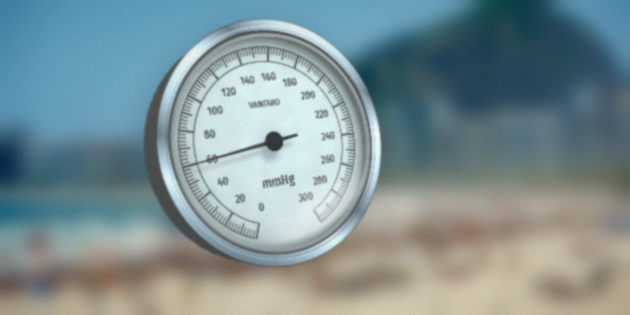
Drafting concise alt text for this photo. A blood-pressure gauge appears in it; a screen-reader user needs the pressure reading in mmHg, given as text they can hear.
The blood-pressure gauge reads 60 mmHg
